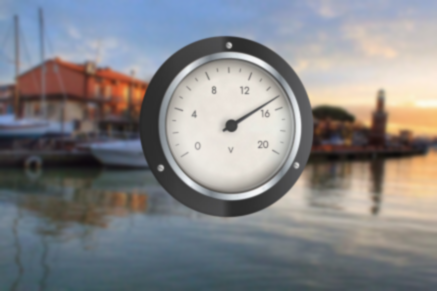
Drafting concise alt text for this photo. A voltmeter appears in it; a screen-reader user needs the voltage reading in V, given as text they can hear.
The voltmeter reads 15 V
